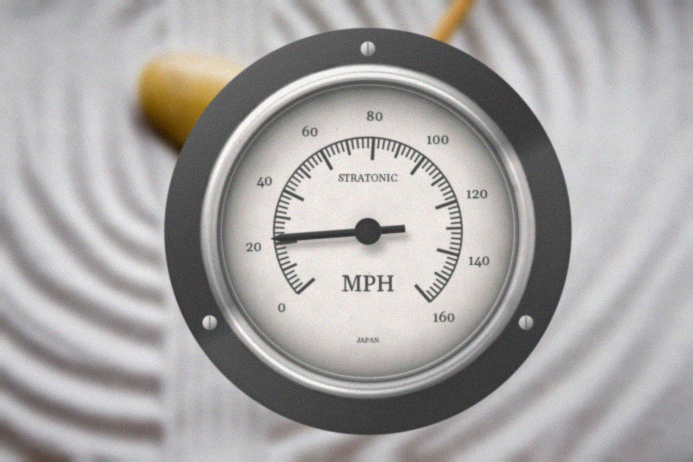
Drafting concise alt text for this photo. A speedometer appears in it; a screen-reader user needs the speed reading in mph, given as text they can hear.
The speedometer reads 22 mph
